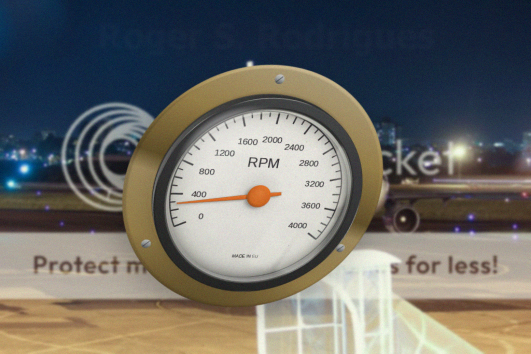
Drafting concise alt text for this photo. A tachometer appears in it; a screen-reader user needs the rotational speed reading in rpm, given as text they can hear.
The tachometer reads 300 rpm
